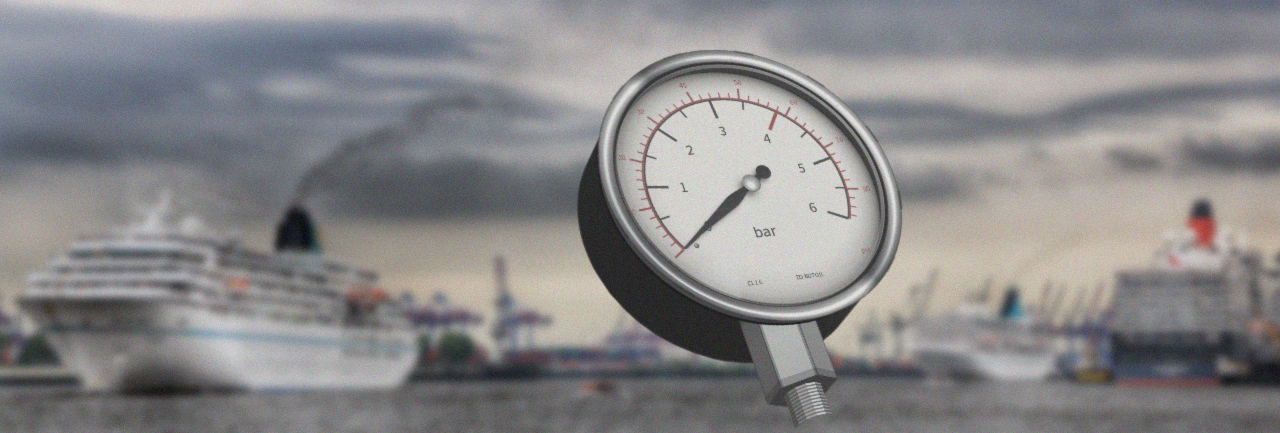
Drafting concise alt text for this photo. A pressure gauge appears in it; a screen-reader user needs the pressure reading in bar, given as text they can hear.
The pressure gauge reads 0 bar
